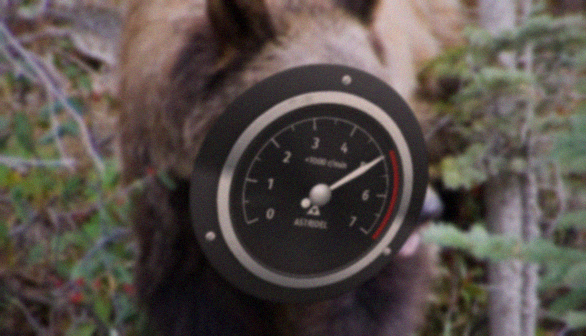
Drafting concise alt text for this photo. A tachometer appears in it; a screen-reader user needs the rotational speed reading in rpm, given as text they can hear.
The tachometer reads 5000 rpm
